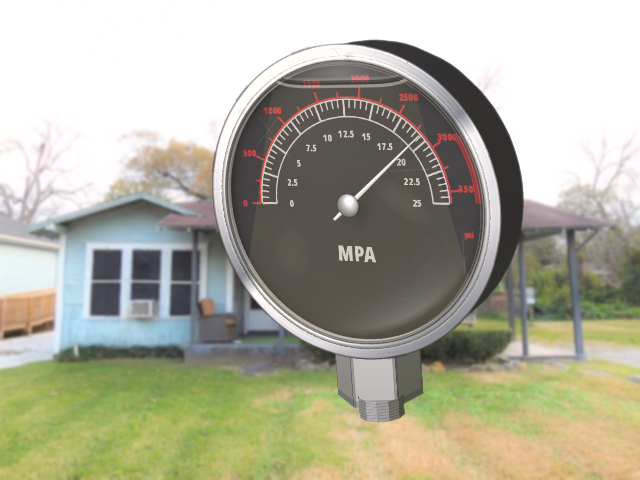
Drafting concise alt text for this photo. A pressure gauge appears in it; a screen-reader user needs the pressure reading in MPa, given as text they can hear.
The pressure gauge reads 19.5 MPa
